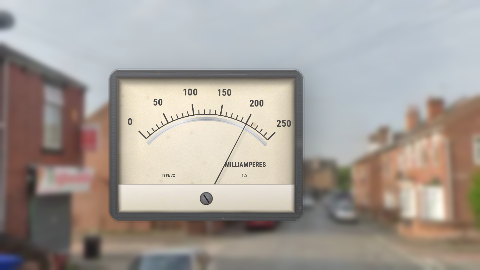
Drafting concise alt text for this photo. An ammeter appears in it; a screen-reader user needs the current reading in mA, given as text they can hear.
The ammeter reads 200 mA
